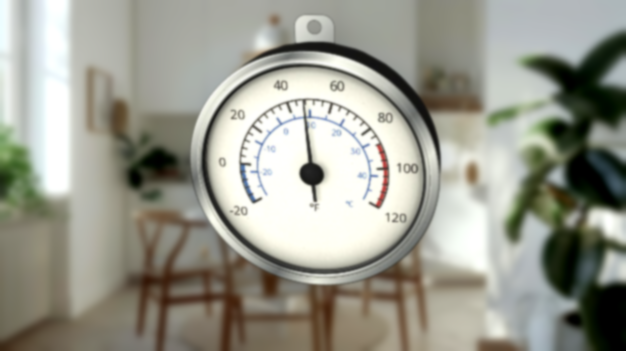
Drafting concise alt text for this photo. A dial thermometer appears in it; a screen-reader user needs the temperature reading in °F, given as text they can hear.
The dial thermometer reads 48 °F
